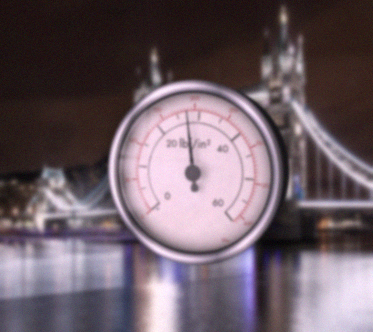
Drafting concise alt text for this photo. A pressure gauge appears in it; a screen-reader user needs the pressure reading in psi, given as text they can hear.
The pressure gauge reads 27.5 psi
